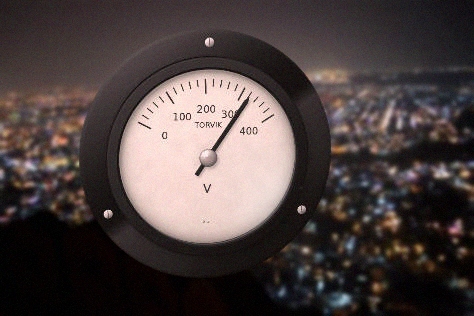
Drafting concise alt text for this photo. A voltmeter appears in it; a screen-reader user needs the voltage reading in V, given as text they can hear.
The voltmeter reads 320 V
